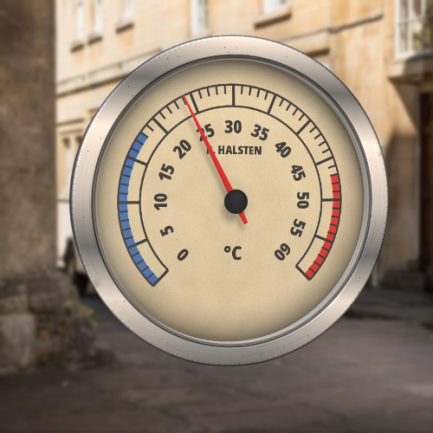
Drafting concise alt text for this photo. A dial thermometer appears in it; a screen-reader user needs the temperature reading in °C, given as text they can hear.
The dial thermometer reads 24 °C
